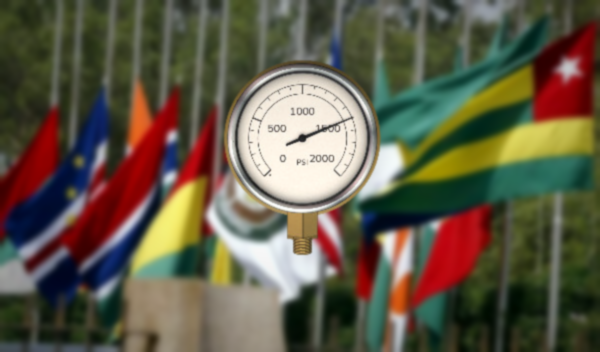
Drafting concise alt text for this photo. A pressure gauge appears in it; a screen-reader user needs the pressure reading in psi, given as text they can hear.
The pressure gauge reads 1500 psi
